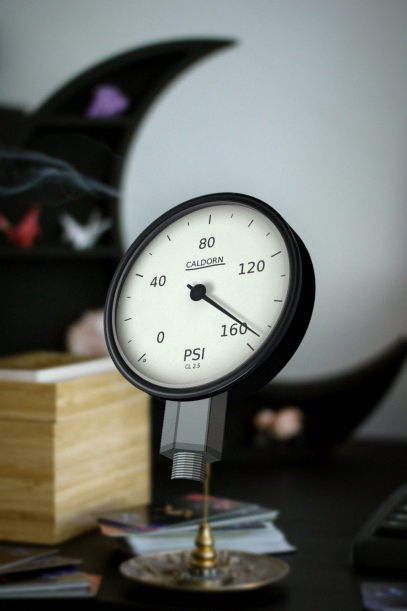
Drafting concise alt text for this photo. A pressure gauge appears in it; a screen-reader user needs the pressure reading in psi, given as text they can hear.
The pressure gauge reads 155 psi
